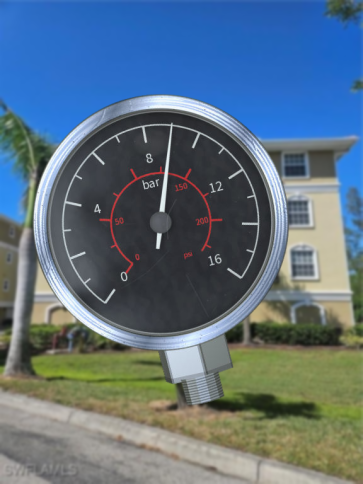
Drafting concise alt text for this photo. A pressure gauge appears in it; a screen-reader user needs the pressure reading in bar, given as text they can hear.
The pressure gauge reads 9 bar
